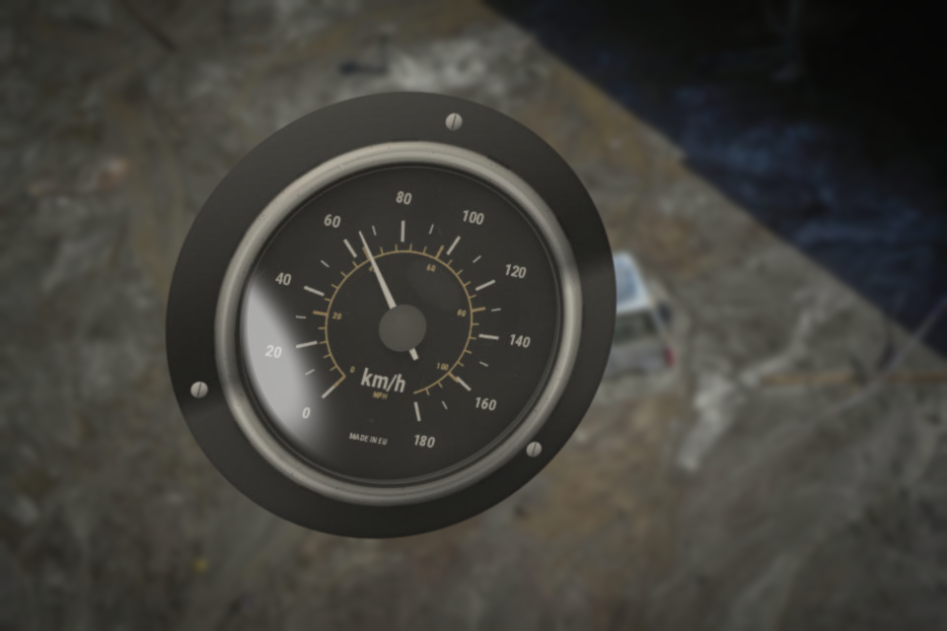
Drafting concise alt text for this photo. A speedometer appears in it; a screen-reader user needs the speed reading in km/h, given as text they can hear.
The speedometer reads 65 km/h
